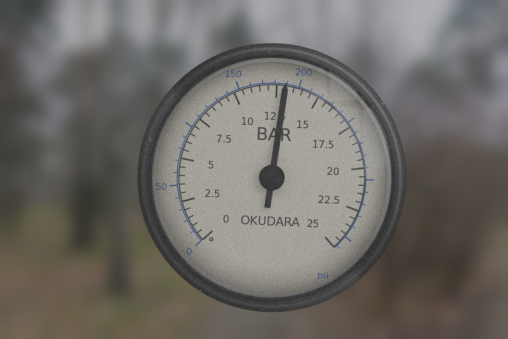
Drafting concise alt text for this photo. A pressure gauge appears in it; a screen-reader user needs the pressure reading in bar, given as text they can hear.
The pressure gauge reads 13 bar
